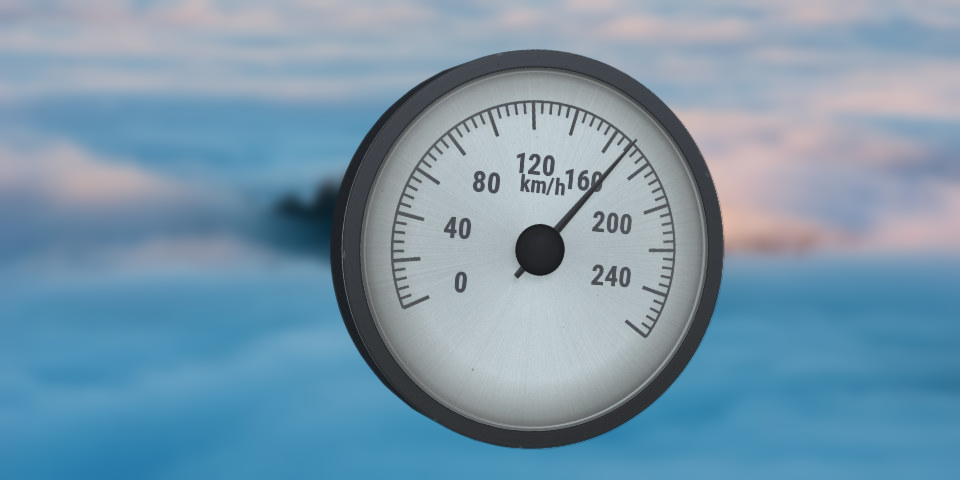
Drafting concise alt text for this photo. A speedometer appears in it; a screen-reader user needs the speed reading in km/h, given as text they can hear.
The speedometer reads 168 km/h
